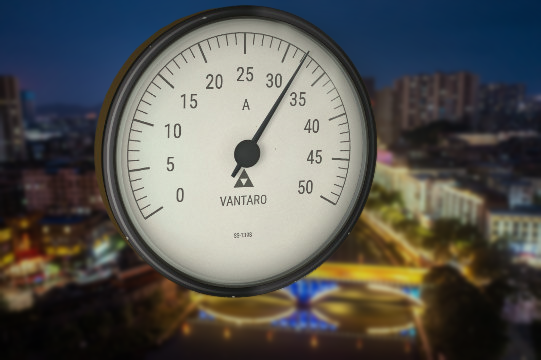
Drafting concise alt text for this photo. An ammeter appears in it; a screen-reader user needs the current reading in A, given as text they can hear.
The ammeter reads 32 A
